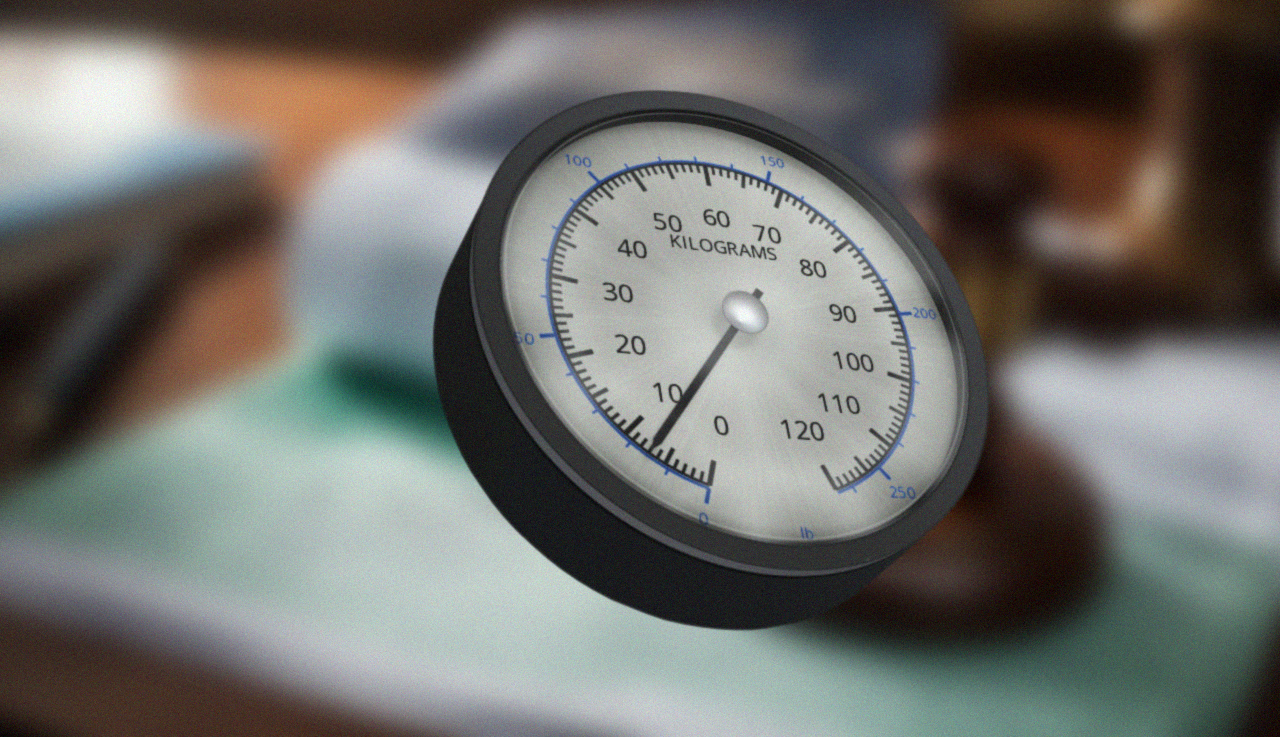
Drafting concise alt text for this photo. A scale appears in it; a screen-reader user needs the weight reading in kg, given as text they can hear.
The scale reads 7 kg
